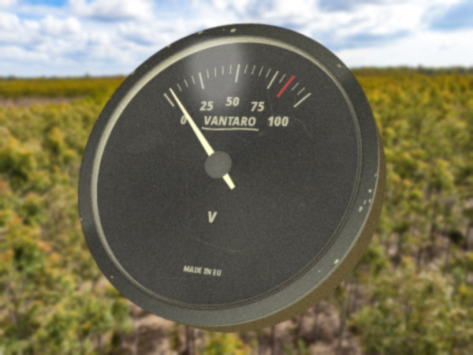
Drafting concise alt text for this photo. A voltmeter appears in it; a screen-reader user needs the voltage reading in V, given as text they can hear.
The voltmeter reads 5 V
